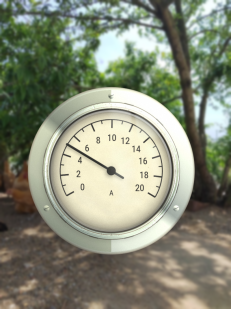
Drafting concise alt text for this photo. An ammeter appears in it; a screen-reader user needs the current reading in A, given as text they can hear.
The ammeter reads 5 A
